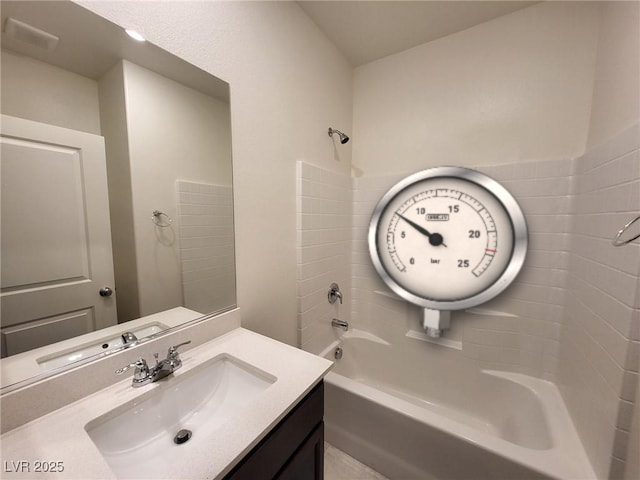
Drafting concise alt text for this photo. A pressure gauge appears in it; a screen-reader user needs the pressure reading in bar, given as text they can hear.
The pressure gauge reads 7.5 bar
